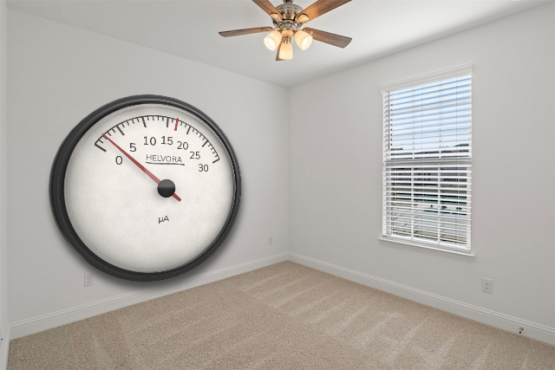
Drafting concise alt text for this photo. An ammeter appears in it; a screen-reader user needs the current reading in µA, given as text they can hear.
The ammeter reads 2 µA
